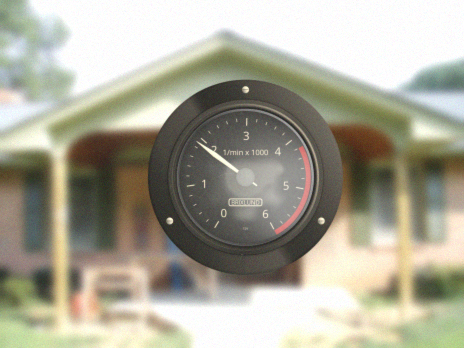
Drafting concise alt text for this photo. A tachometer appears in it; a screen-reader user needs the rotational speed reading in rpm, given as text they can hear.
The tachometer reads 1900 rpm
